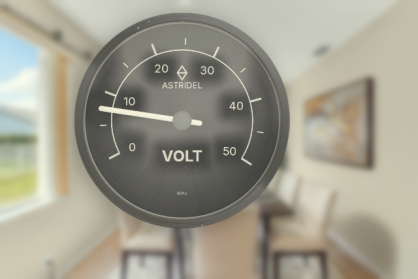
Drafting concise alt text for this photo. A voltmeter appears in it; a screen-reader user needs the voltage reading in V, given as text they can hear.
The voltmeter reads 7.5 V
